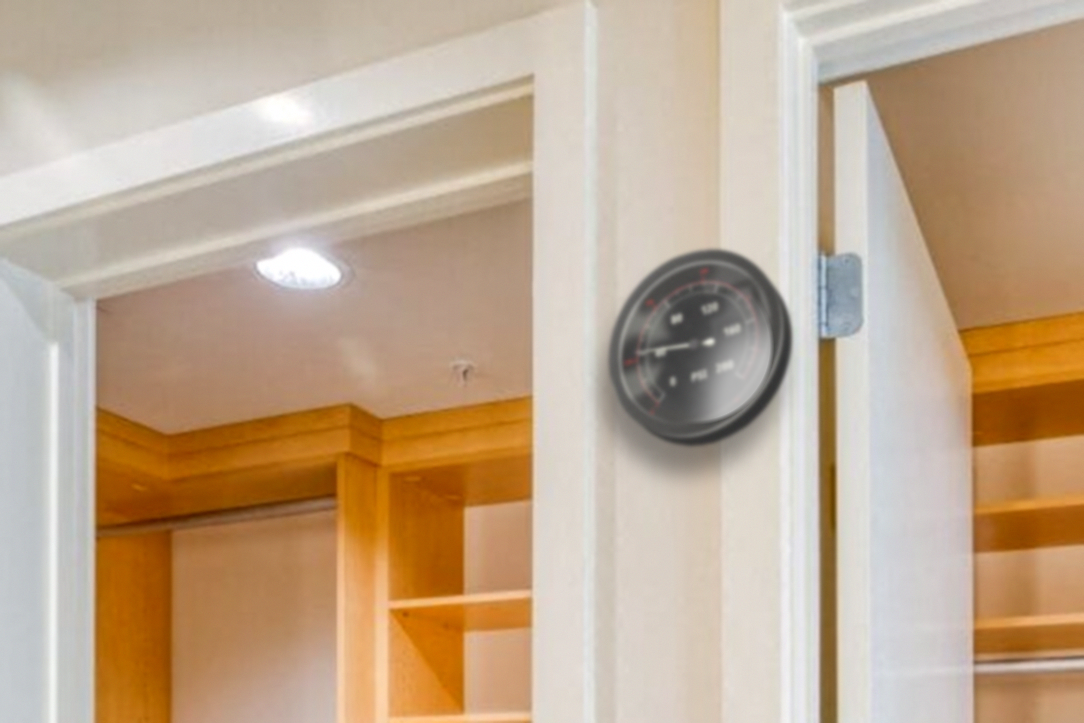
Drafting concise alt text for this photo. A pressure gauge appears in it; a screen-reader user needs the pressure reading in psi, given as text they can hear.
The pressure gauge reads 40 psi
